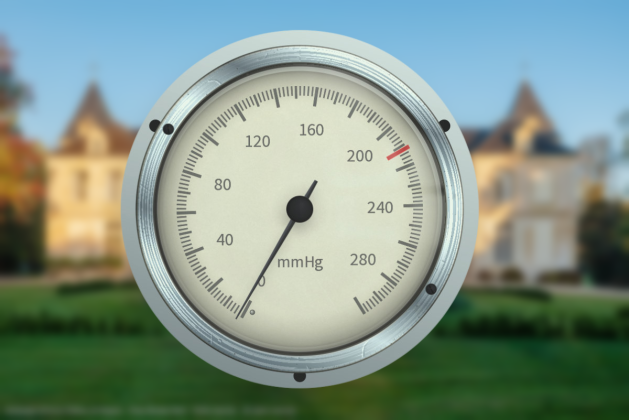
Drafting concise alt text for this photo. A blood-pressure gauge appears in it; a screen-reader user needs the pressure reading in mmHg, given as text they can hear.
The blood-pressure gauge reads 2 mmHg
